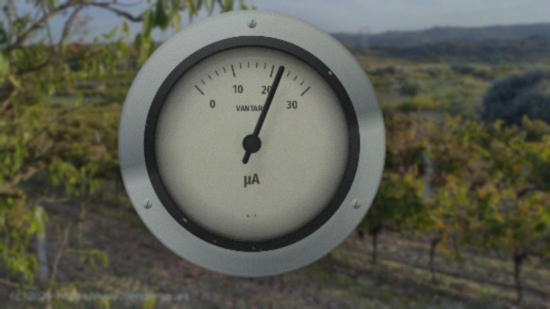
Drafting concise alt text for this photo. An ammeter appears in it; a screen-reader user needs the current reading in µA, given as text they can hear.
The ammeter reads 22 µA
